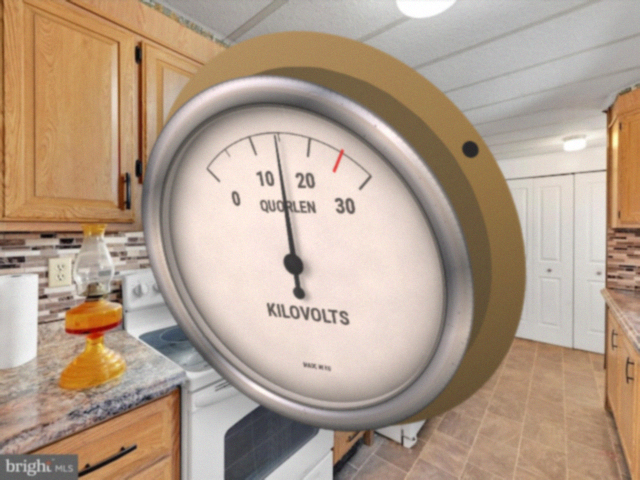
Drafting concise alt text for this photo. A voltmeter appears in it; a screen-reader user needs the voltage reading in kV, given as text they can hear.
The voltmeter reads 15 kV
